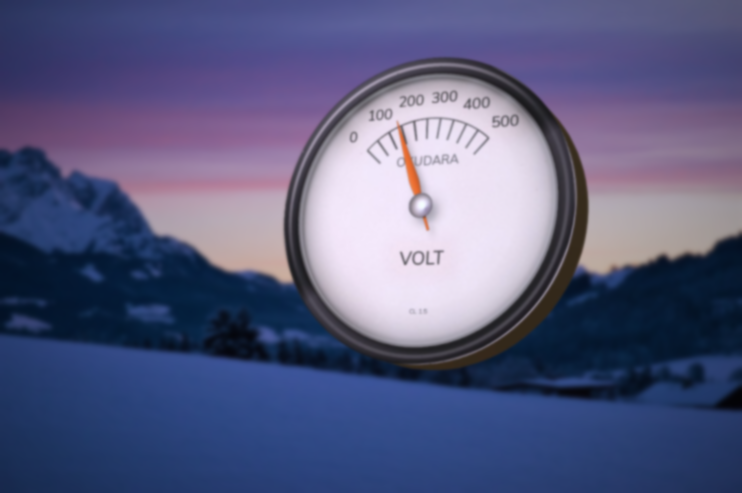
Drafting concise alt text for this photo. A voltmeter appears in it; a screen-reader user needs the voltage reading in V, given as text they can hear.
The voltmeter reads 150 V
